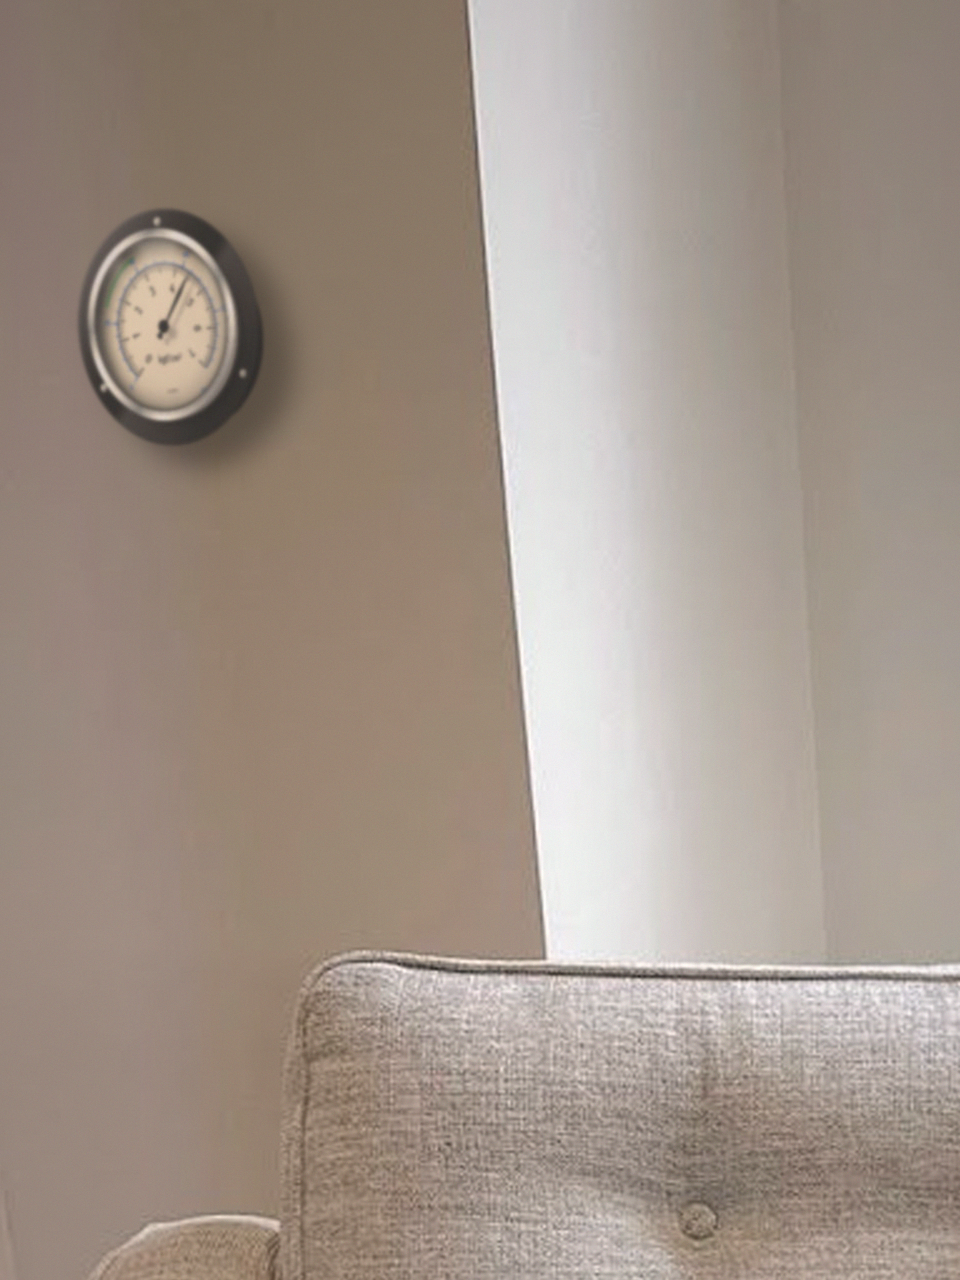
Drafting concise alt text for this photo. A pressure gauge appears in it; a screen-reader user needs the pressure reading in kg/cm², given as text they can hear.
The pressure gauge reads 4.5 kg/cm²
